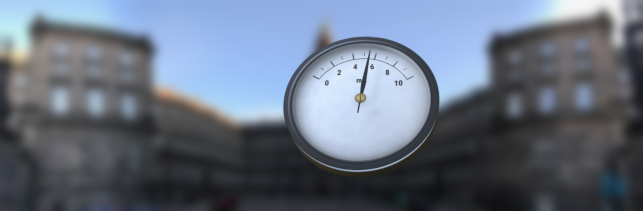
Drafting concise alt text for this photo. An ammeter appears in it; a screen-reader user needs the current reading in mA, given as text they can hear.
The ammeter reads 5.5 mA
